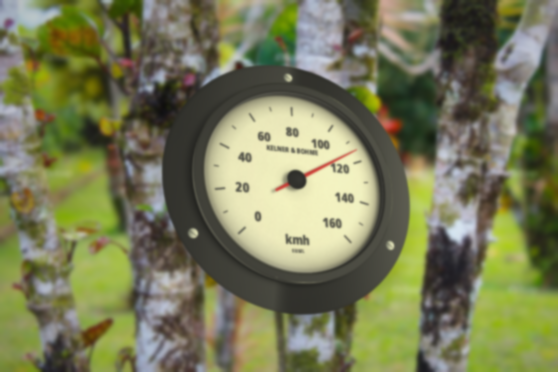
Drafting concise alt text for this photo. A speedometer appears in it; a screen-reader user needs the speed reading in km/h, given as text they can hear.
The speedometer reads 115 km/h
